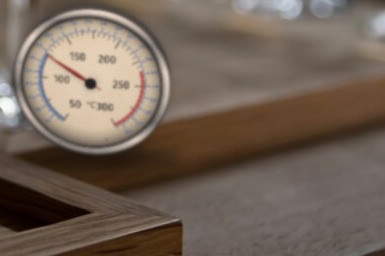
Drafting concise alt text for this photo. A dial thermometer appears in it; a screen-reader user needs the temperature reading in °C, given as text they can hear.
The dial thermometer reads 125 °C
